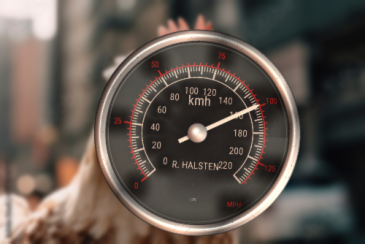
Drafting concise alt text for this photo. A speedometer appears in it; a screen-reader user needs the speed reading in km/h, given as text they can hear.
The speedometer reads 160 km/h
